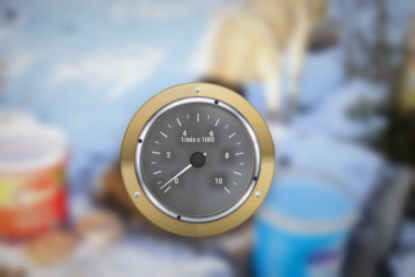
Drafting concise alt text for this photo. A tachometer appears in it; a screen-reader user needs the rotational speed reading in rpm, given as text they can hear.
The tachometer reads 250 rpm
